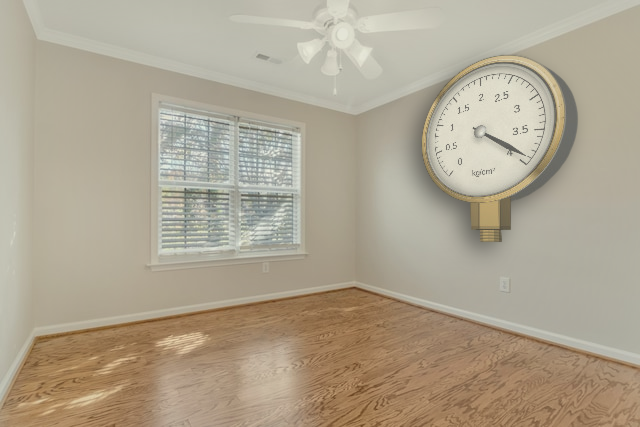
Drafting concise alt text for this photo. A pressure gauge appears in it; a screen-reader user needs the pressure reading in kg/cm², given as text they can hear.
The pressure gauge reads 3.9 kg/cm²
